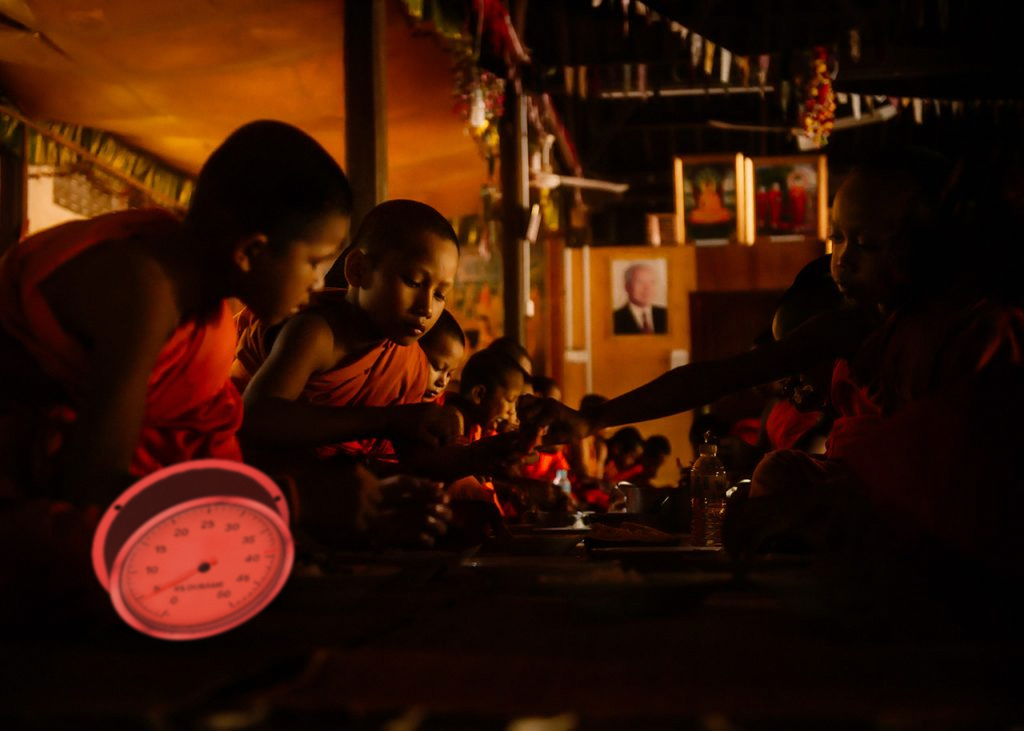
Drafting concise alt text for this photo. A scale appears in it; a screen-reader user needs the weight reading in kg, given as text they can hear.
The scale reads 5 kg
